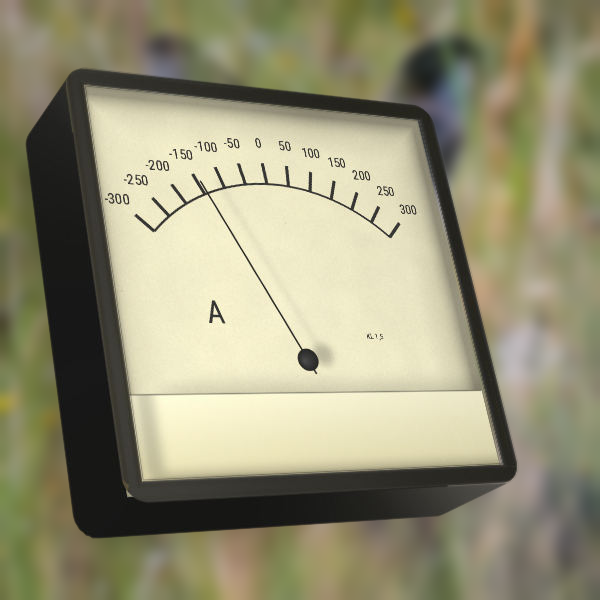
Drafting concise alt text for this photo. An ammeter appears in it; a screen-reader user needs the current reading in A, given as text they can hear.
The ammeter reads -150 A
